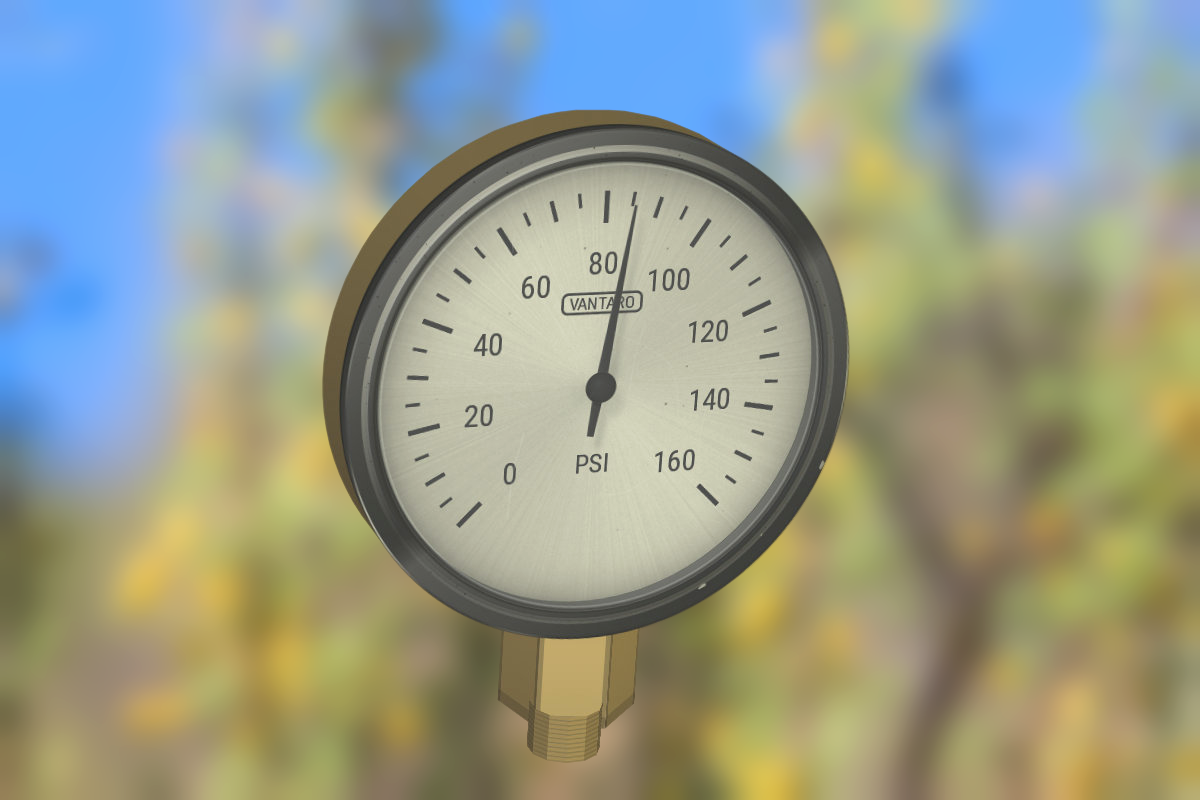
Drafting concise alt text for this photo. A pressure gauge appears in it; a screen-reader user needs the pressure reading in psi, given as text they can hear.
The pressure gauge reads 85 psi
